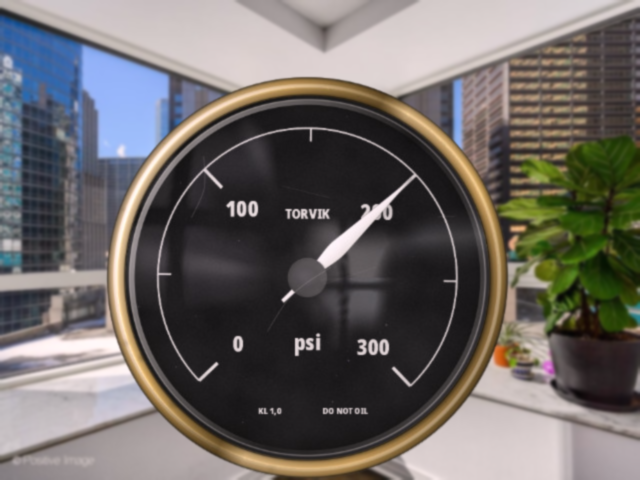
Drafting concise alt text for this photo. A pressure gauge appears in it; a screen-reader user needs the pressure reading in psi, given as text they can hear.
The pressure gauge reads 200 psi
